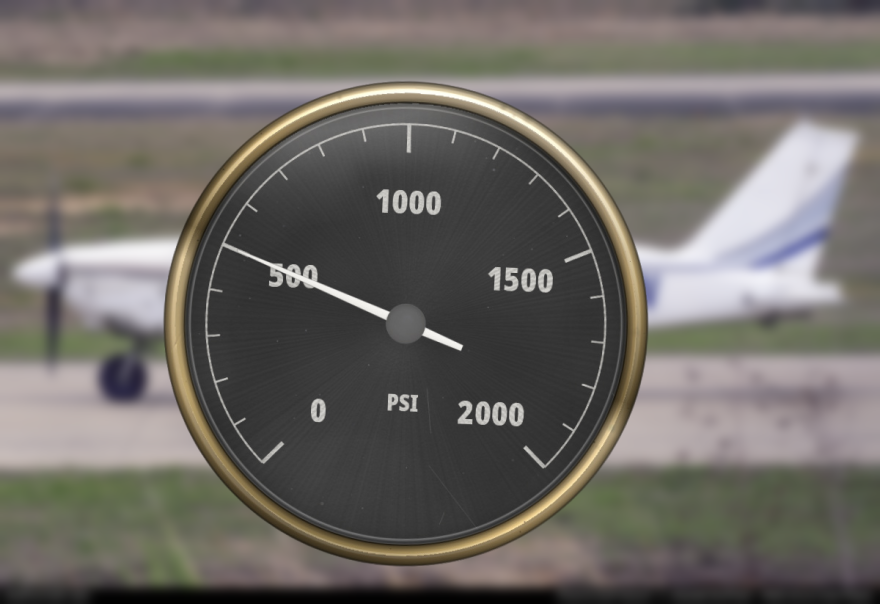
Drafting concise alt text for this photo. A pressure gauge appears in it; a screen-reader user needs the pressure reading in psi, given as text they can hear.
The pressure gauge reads 500 psi
